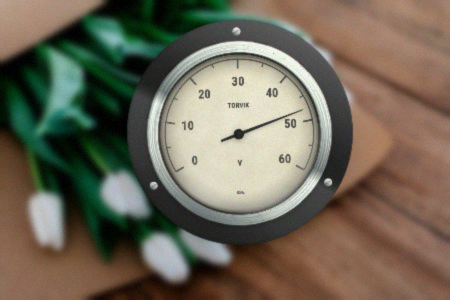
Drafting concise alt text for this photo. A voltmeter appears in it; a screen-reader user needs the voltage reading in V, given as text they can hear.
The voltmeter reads 47.5 V
